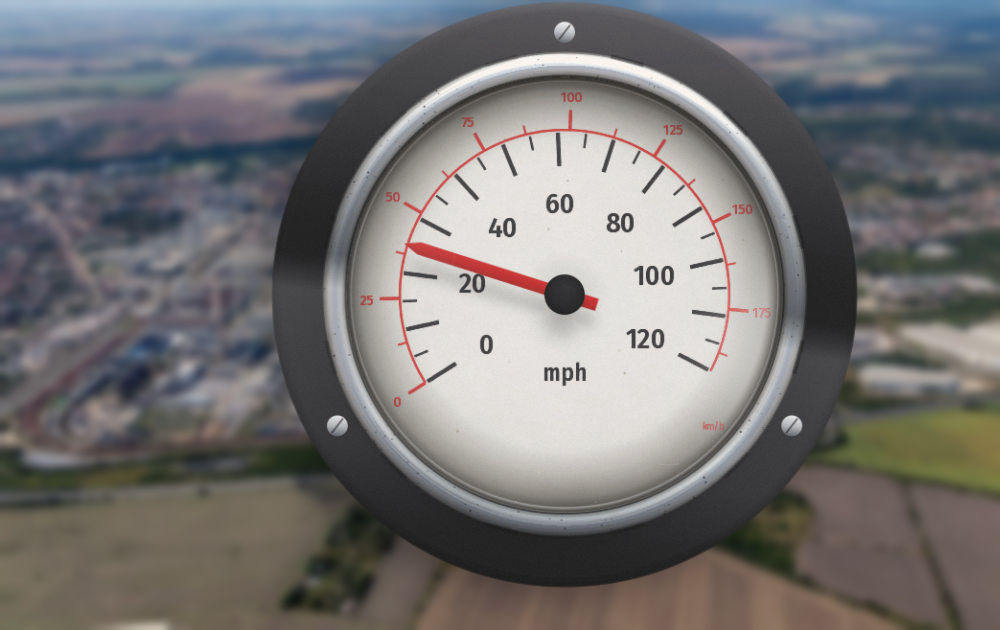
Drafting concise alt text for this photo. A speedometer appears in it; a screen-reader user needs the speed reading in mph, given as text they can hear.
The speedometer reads 25 mph
